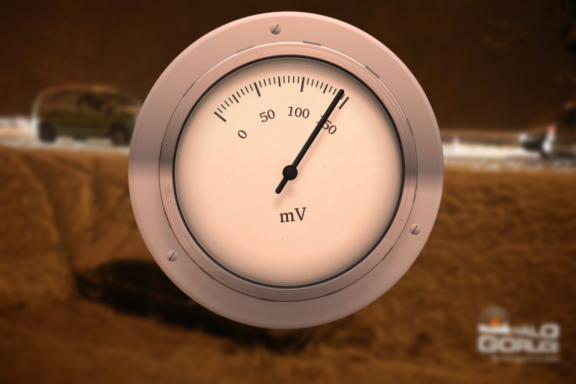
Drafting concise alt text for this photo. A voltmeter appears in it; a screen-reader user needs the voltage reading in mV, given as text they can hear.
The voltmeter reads 140 mV
